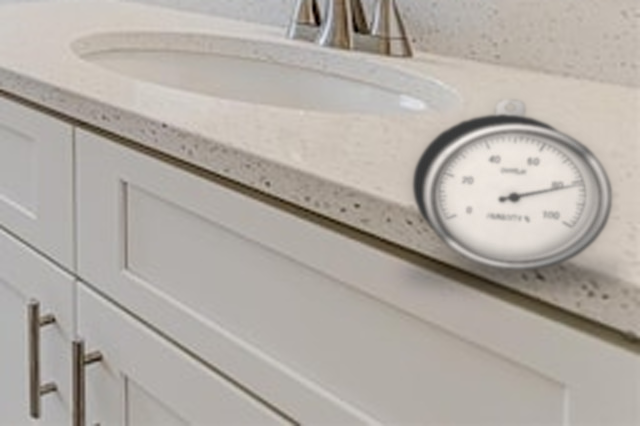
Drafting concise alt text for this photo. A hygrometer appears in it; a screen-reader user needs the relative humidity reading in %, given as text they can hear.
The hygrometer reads 80 %
